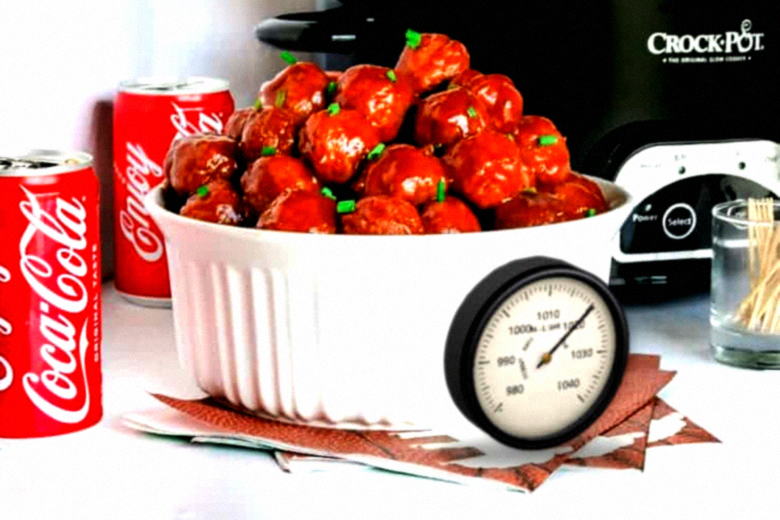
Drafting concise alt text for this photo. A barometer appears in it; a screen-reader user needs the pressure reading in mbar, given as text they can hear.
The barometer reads 1020 mbar
